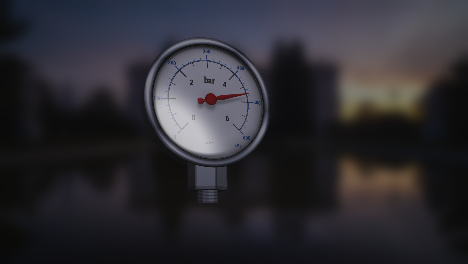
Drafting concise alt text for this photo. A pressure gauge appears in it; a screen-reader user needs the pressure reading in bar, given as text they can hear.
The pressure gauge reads 4.75 bar
